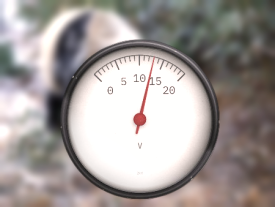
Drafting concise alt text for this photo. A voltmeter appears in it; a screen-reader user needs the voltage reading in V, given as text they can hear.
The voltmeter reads 13 V
